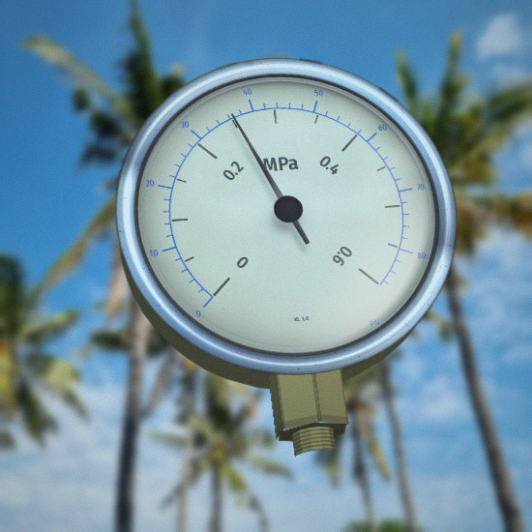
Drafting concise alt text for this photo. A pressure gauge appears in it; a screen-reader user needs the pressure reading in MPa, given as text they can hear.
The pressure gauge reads 0.25 MPa
